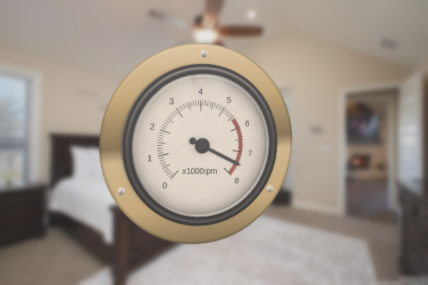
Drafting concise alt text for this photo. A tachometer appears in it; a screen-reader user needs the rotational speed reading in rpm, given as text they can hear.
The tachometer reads 7500 rpm
